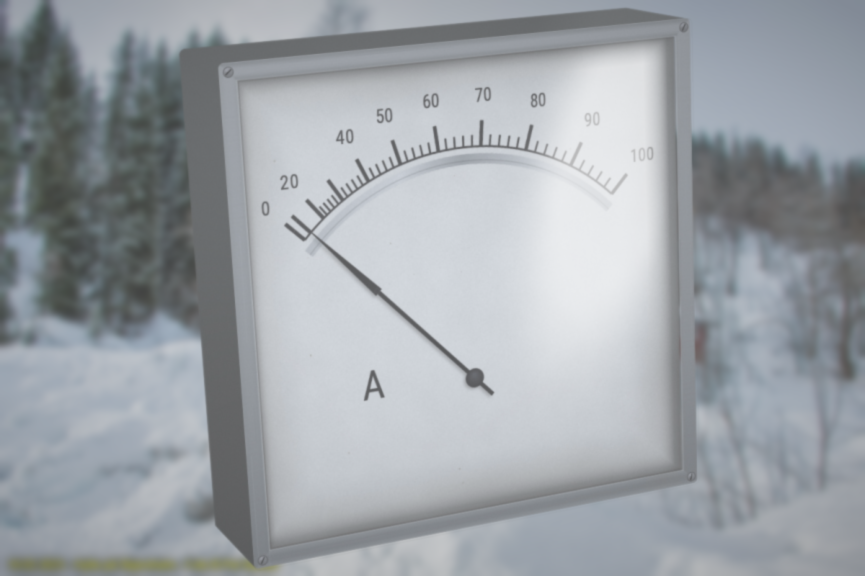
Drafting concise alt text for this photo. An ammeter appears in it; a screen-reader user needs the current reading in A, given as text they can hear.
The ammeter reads 10 A
